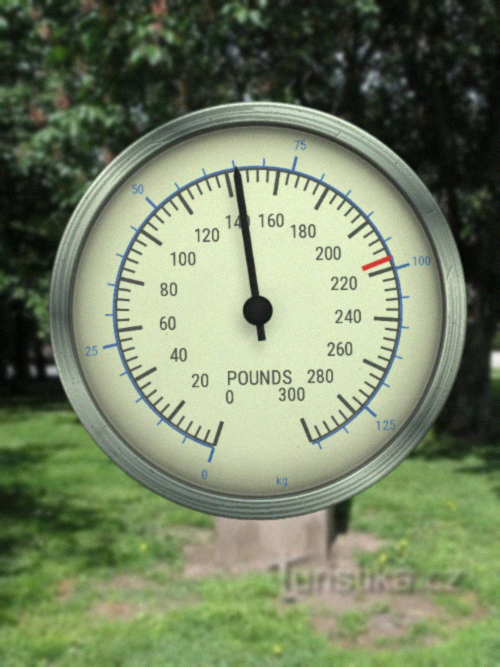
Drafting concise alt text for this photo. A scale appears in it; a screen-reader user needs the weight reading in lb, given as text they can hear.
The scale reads 144 lb
